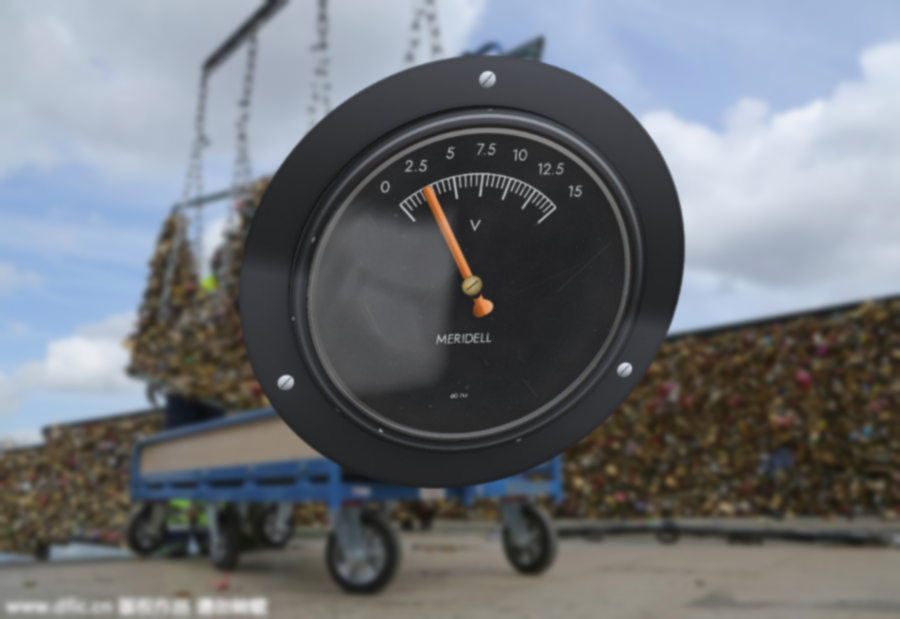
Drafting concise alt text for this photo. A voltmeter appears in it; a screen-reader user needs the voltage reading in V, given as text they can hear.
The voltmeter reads 2.5 V
